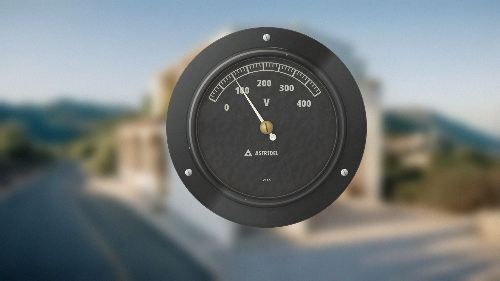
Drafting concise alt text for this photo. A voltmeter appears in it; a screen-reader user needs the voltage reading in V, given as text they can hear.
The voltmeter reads 100 V
